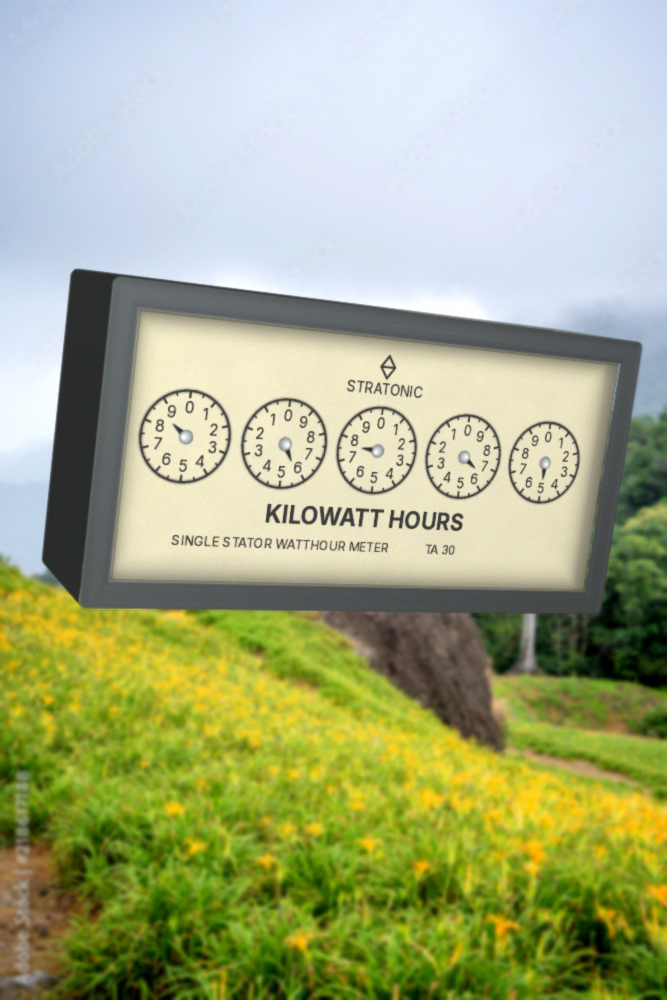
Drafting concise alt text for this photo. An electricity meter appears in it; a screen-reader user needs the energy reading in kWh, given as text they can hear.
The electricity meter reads 85765 kWh
